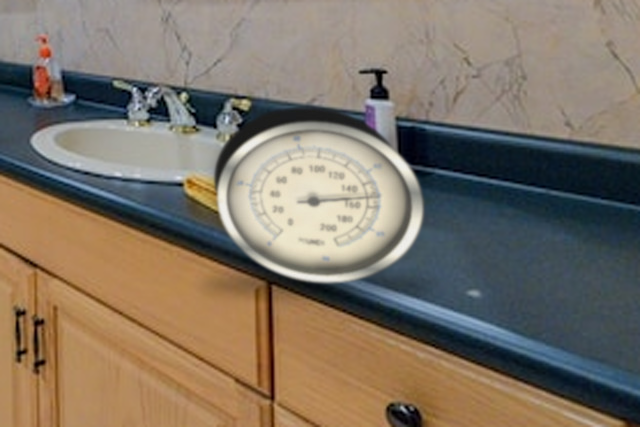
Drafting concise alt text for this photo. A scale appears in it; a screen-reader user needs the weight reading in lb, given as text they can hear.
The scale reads 150 lb
